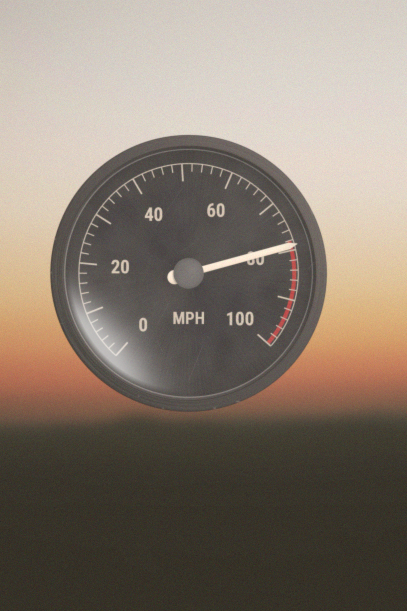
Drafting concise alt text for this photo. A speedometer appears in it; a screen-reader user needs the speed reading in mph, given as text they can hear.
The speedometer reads 79 mph
